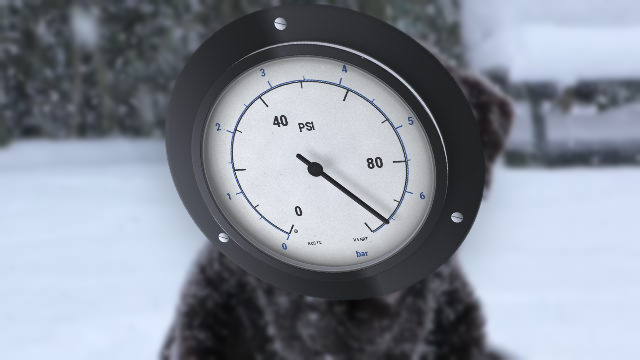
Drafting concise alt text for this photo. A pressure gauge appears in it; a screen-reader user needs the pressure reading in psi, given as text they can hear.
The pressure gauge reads 95 psi
